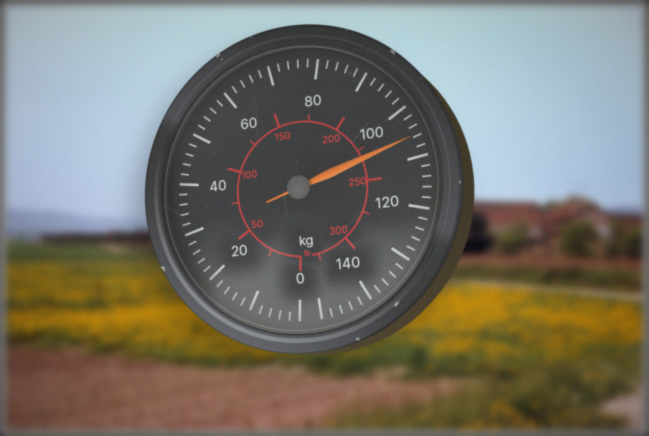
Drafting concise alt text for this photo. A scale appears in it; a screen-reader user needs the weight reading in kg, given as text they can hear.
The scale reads 106 kg
